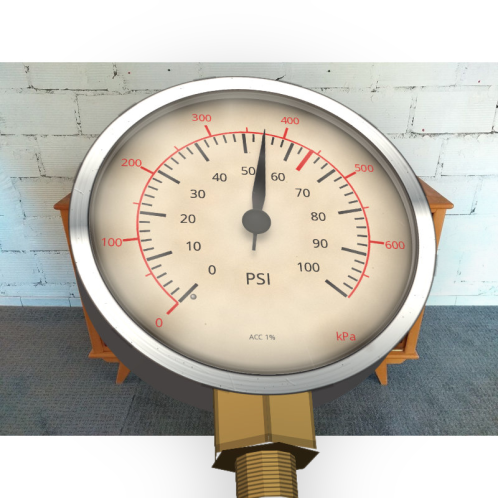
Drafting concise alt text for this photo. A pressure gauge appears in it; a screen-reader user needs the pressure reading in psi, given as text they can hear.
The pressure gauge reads 54 psi
